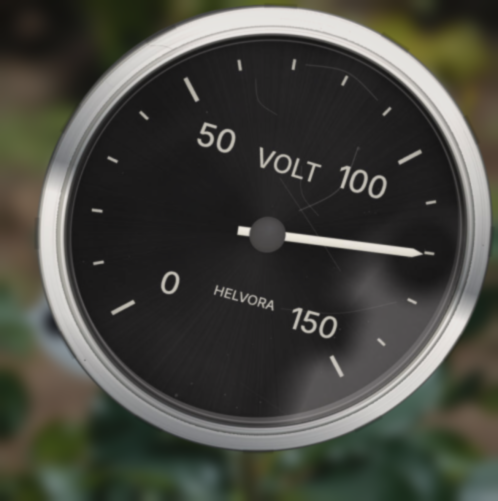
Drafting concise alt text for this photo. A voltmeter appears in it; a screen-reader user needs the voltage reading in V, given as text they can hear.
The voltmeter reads 120 V
